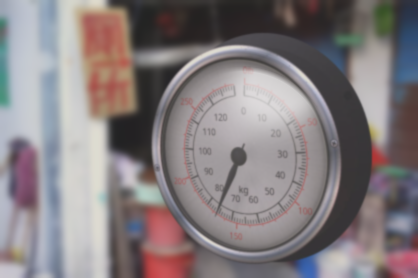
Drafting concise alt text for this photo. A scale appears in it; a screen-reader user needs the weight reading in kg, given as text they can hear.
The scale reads 75 kg
